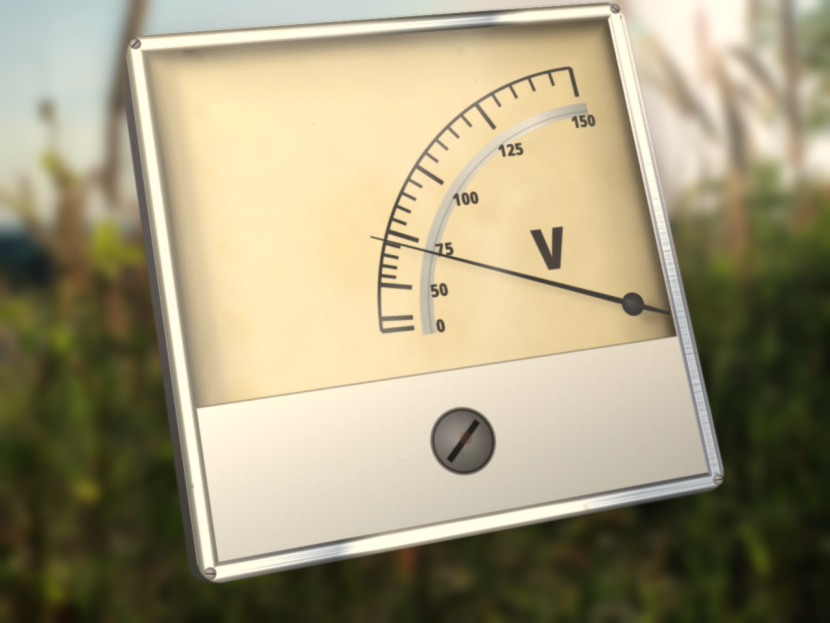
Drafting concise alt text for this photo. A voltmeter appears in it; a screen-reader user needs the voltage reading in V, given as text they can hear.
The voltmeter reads 70 V
